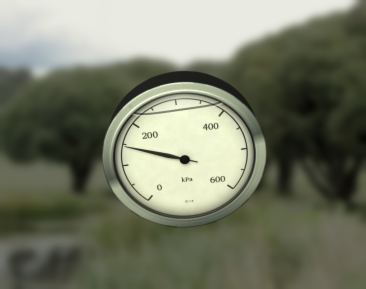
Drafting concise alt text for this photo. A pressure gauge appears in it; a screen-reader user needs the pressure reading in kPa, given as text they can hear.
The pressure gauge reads 150 kPa
